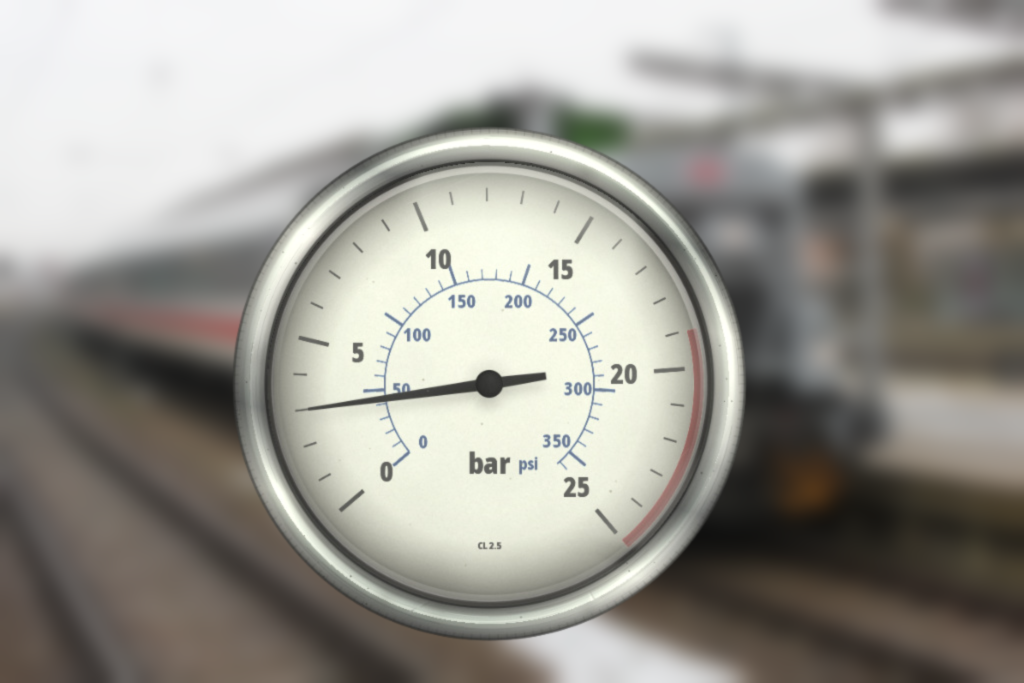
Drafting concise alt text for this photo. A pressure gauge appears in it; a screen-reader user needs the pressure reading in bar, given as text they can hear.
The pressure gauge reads 3 bar
